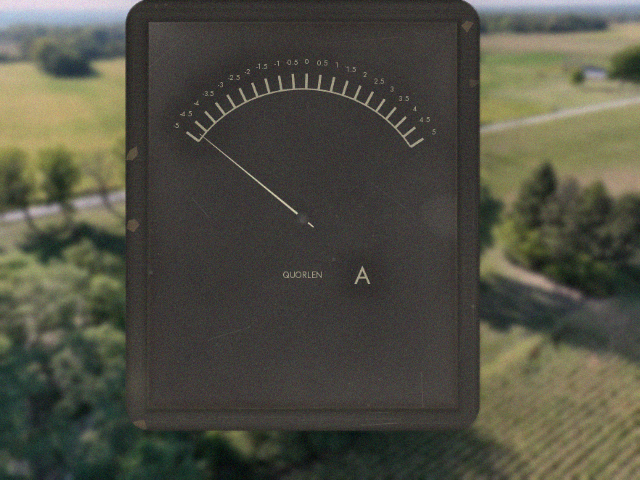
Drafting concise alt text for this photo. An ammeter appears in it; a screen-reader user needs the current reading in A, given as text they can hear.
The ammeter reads -4.75 A
